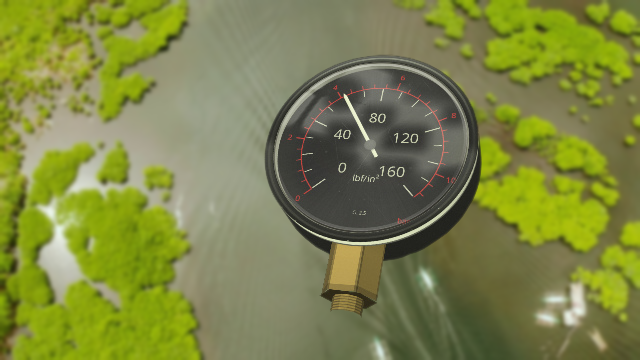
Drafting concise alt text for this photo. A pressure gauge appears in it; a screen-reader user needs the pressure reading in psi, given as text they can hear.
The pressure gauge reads 60 psi
